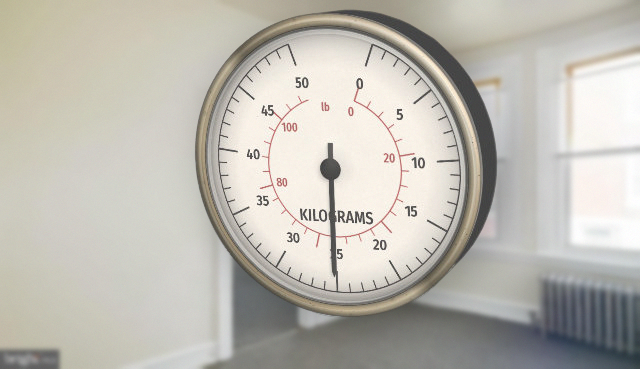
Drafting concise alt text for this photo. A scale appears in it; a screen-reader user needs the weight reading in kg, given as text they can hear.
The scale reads 25 kg
